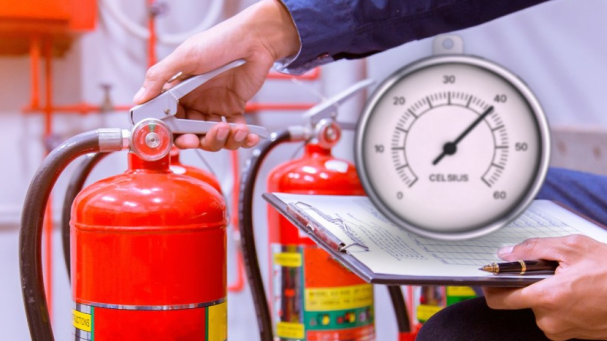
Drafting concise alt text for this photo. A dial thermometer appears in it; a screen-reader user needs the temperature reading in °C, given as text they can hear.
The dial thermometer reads 40 °C
